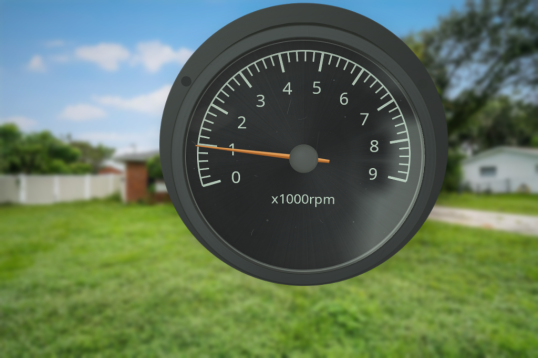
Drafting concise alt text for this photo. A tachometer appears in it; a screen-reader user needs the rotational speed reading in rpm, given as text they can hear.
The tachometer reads 1000 rpm
